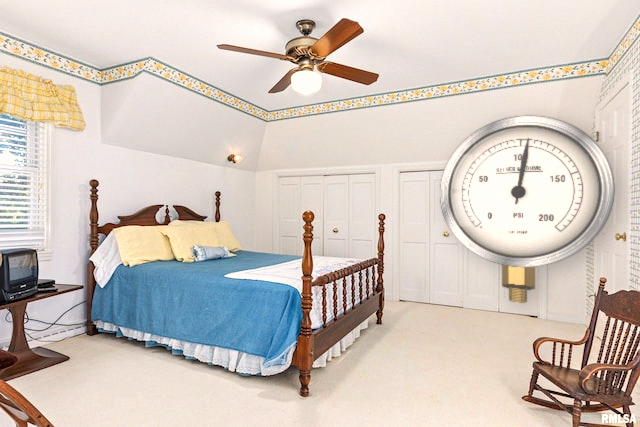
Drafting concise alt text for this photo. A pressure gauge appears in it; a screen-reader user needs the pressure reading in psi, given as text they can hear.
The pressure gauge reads 105 psi
